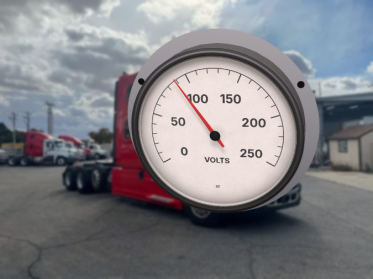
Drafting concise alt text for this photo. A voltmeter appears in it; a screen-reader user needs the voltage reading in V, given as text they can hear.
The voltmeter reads 90 V
